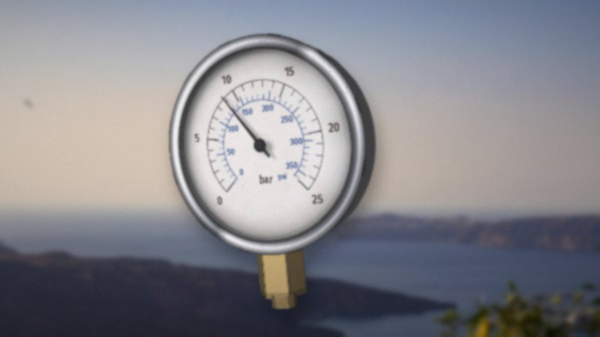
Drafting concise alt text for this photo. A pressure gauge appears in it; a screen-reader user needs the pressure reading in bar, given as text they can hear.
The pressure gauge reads 9 bar
